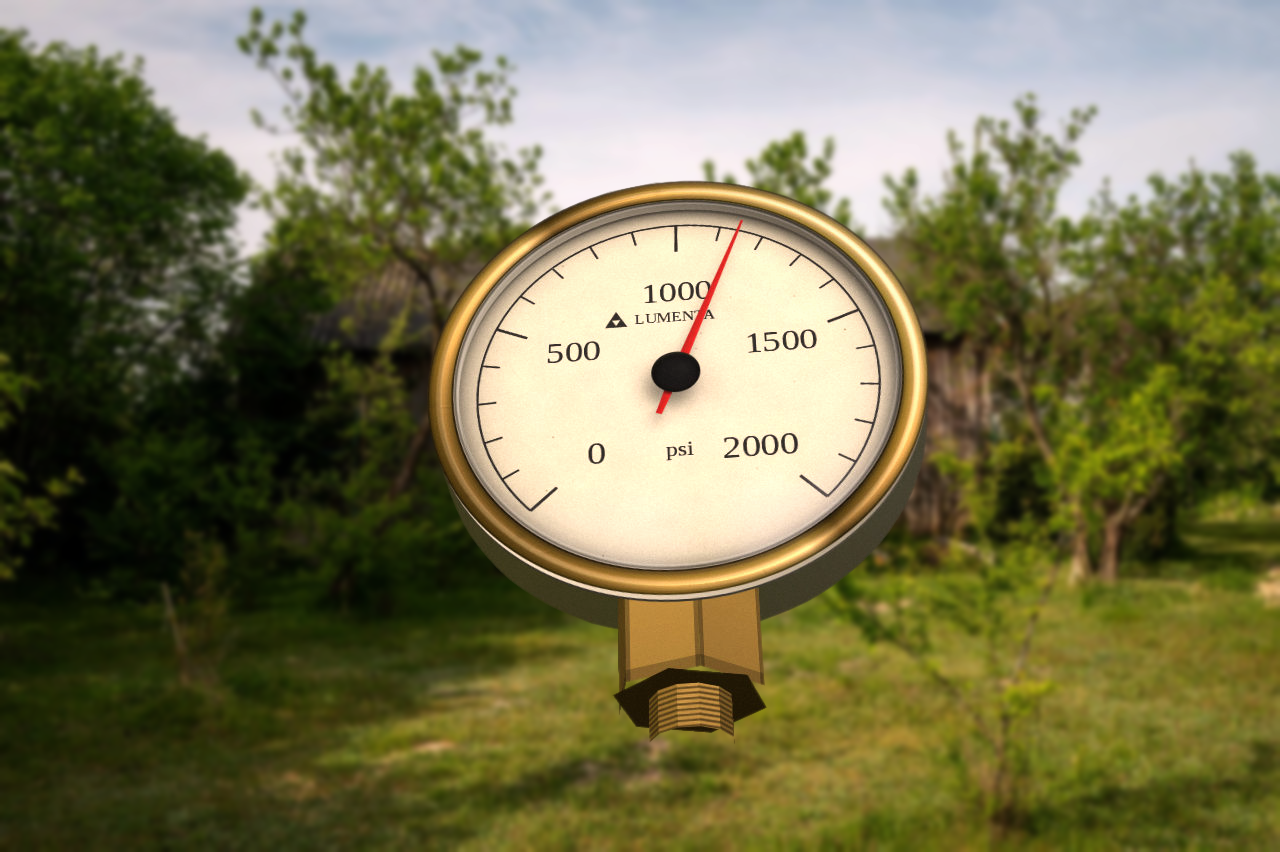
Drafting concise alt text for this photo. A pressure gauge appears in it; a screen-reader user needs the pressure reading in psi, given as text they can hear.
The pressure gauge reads 1150 psi
